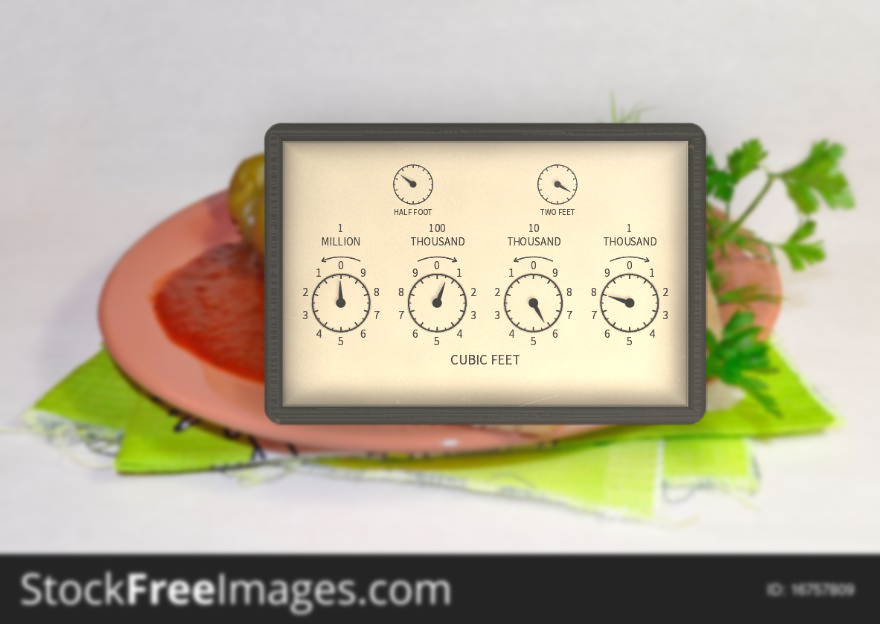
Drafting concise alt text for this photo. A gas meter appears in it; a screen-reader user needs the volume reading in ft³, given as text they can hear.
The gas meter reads 5800 ft³
